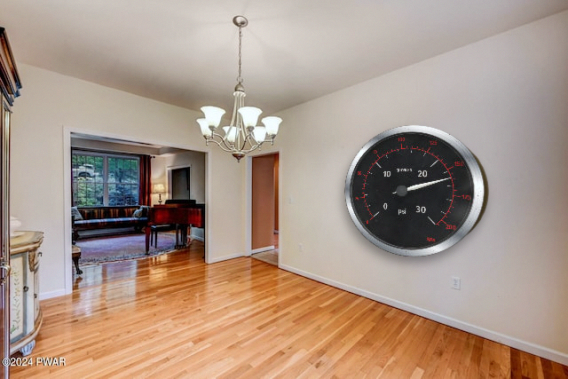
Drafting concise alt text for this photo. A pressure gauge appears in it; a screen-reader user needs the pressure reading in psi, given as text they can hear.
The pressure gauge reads 23 psi
